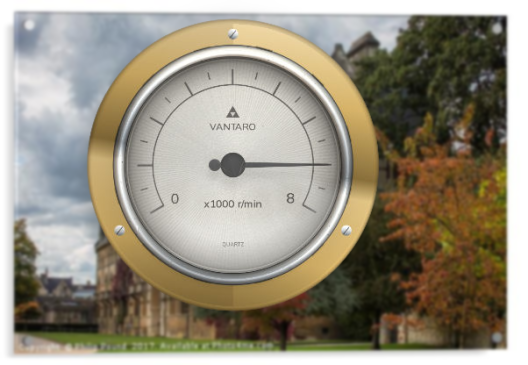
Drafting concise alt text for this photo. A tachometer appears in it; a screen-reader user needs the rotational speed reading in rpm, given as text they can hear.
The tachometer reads 7000 rpm
